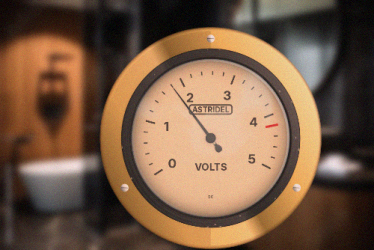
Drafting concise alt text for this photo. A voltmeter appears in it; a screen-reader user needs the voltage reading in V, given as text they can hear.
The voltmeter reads 1.8 V
